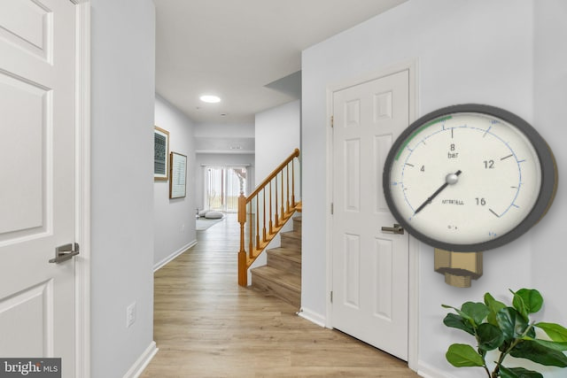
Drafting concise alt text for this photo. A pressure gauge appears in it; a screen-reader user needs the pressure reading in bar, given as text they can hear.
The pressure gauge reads 0 bar
